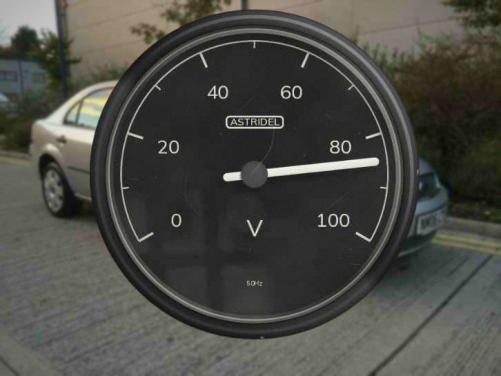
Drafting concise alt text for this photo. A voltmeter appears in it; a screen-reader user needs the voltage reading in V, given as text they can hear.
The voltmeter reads 85 V
